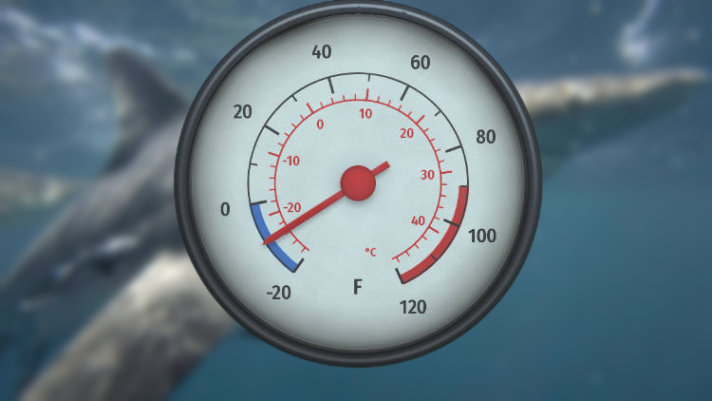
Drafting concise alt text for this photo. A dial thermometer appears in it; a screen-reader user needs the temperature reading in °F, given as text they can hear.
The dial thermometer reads -10 °F
